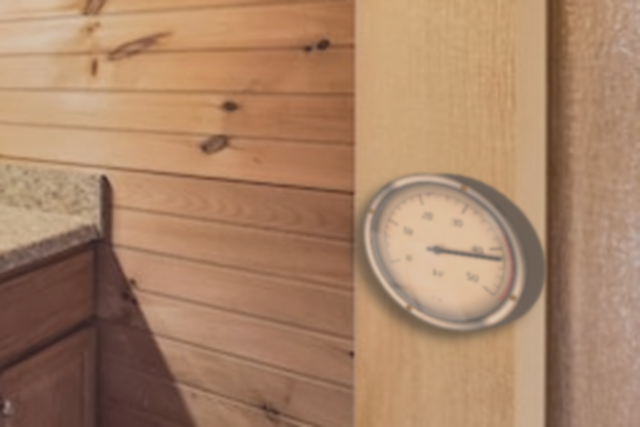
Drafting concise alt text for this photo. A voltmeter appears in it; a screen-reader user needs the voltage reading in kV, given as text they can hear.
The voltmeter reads 42 kV
